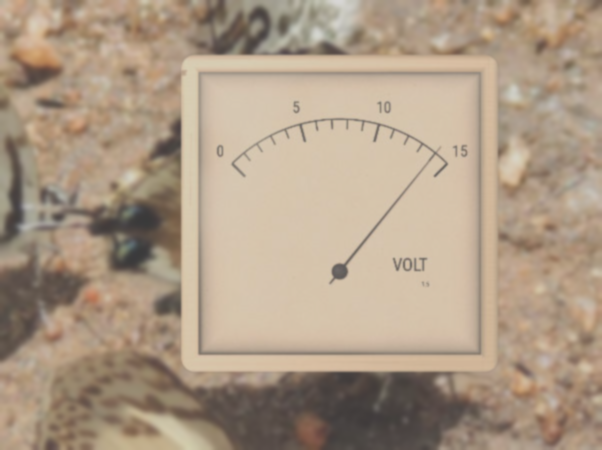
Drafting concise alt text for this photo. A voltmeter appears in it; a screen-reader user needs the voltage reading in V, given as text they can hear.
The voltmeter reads 14 V
